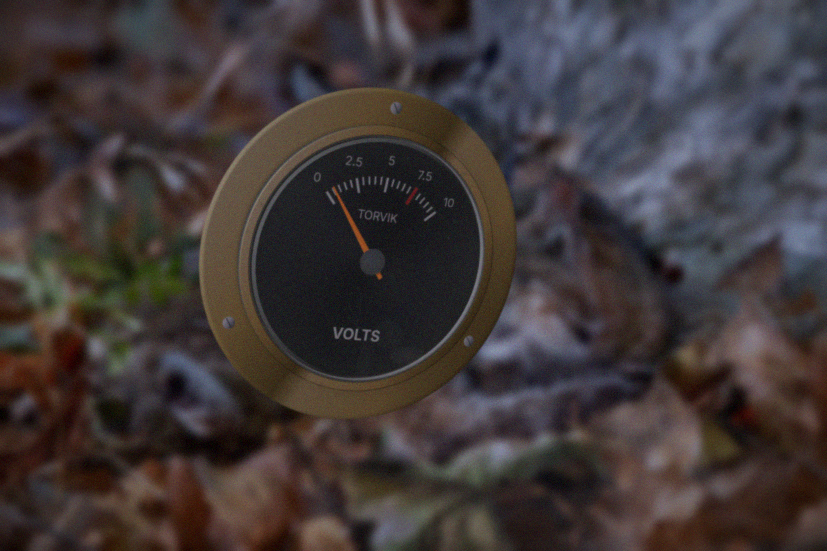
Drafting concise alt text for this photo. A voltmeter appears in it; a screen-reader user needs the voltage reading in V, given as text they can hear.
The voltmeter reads 0.5 V
